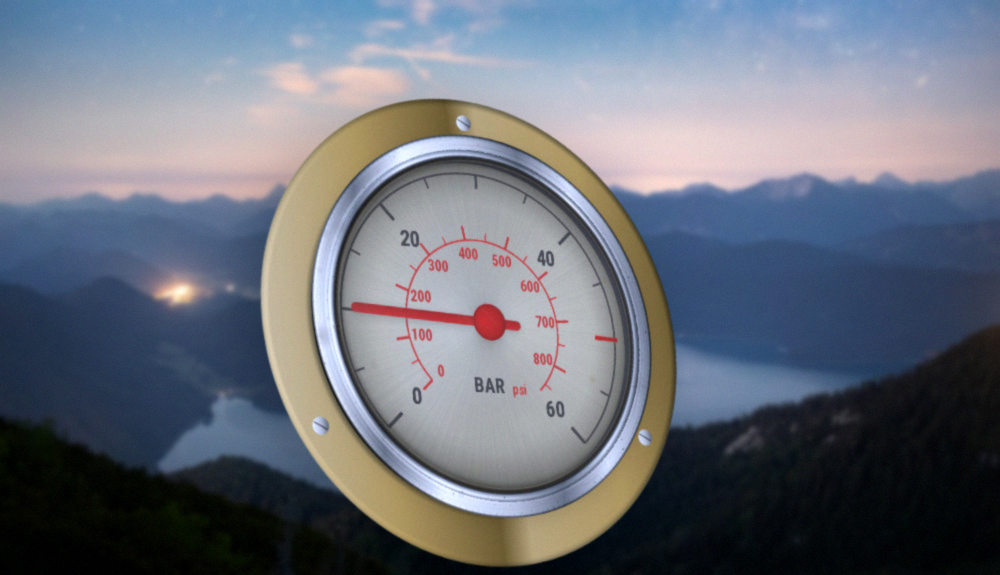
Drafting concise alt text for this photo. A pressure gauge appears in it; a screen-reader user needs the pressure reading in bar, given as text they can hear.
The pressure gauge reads 10 bar
